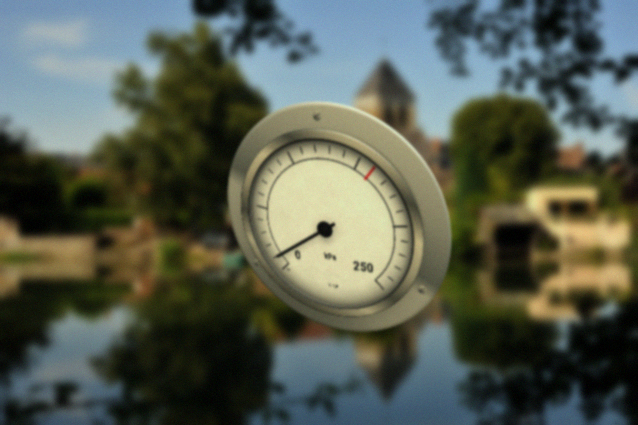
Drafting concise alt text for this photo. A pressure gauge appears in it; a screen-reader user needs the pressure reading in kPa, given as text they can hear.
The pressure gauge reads 10 kPa
